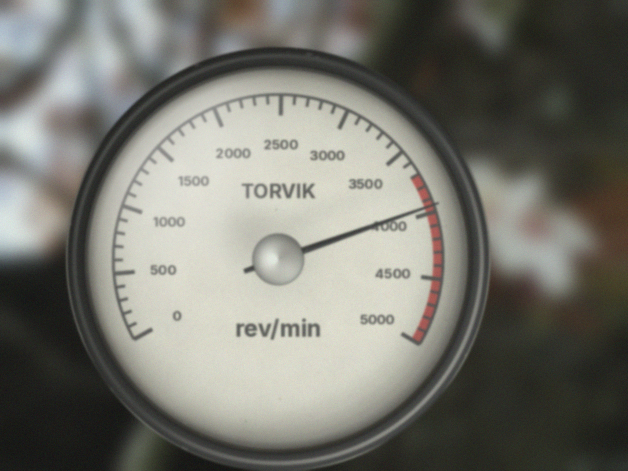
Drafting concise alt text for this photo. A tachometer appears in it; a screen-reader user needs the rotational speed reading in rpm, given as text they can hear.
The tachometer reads 3950 rpm
